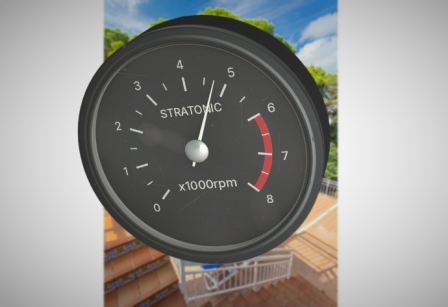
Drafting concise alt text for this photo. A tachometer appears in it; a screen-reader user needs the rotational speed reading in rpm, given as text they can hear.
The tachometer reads 4750 rpm
